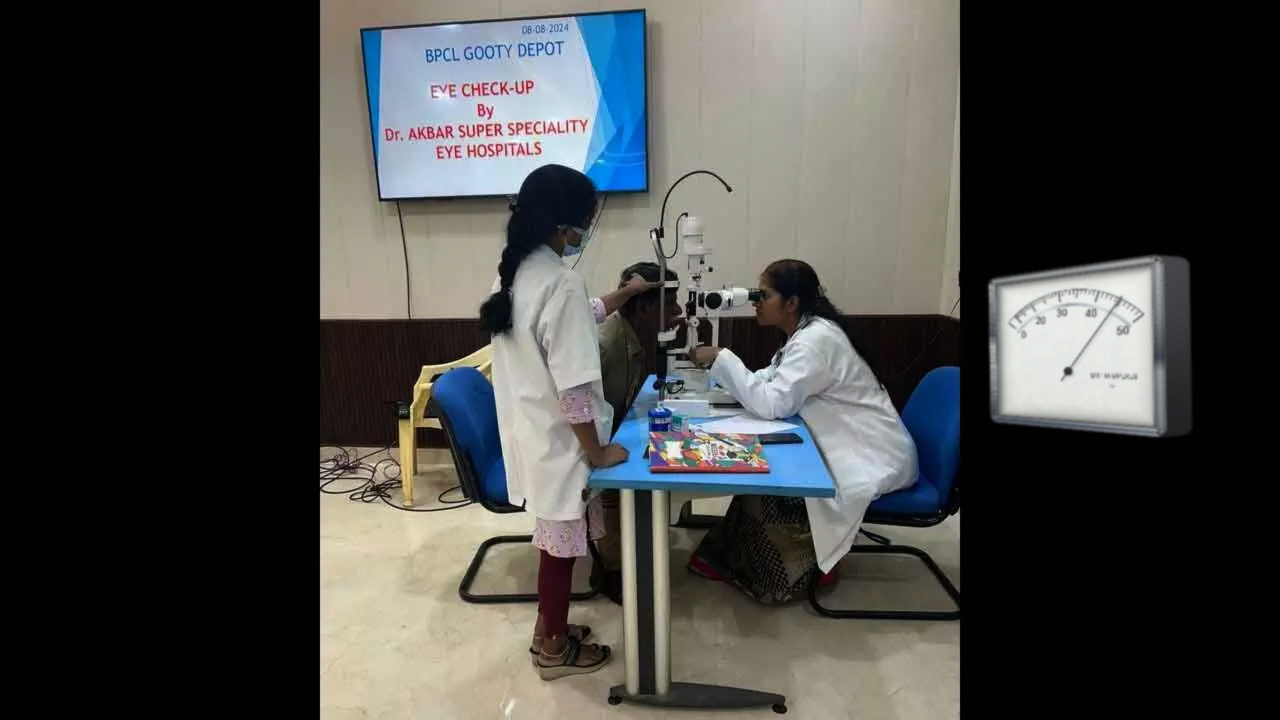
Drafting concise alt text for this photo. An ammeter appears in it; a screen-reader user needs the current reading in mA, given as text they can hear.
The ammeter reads 45 mA
